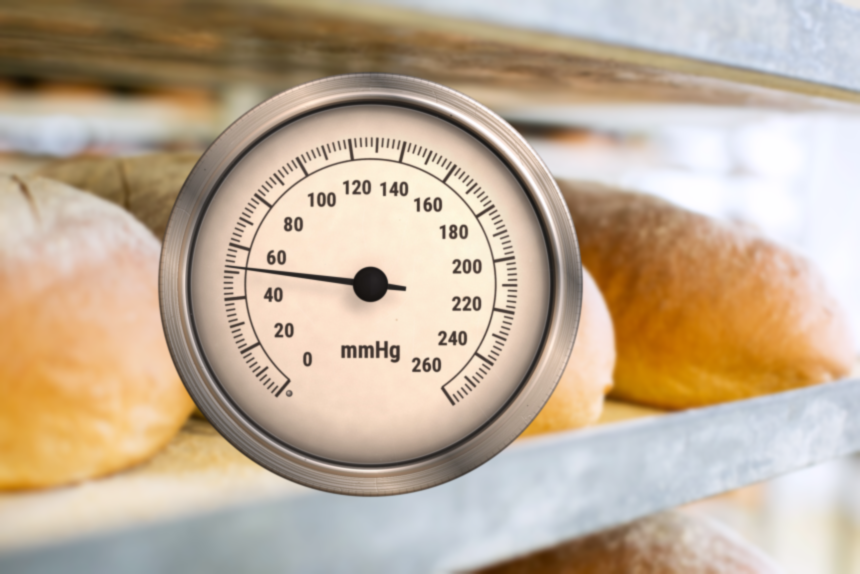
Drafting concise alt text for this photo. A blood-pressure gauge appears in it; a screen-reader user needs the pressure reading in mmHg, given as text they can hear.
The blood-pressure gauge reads 52 mmHg
